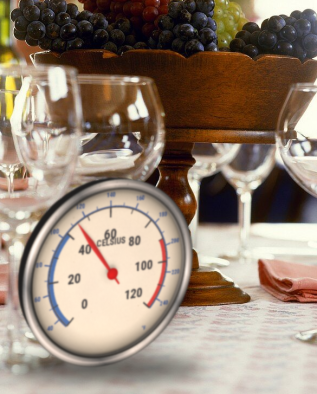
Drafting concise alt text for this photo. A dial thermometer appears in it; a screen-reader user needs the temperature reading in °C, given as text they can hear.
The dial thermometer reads 45 °C
